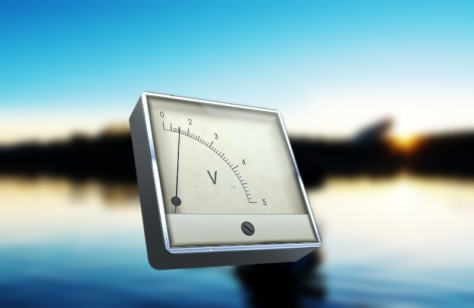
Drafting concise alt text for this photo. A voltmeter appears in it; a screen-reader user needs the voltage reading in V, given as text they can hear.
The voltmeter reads 1.5 V
